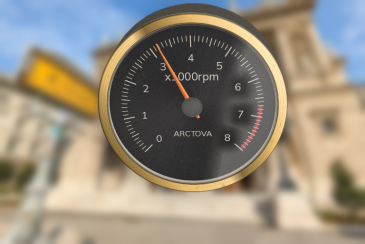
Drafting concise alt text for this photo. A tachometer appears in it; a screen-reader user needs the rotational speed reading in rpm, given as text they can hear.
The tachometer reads 3200 rpm
